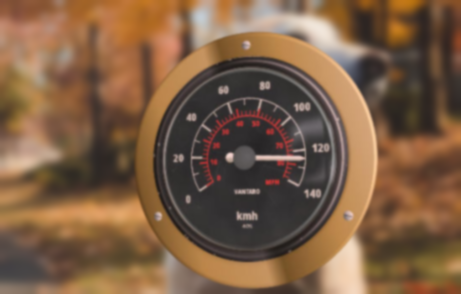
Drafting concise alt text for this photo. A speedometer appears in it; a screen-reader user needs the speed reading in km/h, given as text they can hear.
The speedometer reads 125 km/h
